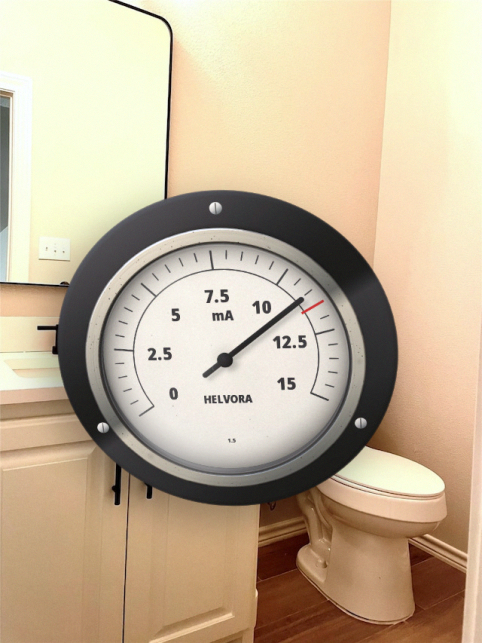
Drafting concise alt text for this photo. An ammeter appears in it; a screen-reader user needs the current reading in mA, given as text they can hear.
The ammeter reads 11 mA
